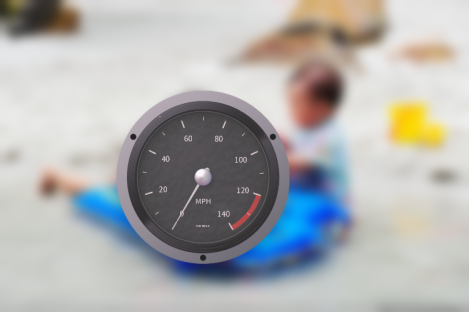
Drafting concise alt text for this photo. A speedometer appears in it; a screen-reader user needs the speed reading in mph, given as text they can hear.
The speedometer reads 0 mph
